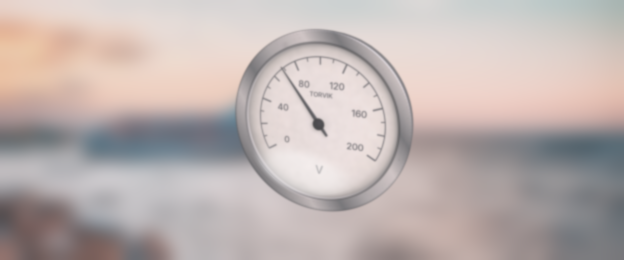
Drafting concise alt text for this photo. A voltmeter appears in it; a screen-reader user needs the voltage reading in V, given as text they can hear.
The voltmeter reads 70 V
